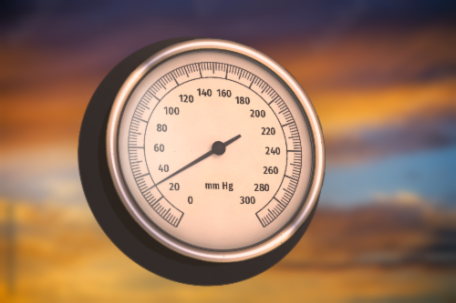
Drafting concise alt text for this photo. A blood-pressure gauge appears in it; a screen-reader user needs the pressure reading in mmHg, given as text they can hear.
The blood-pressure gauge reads 30 mmHg
